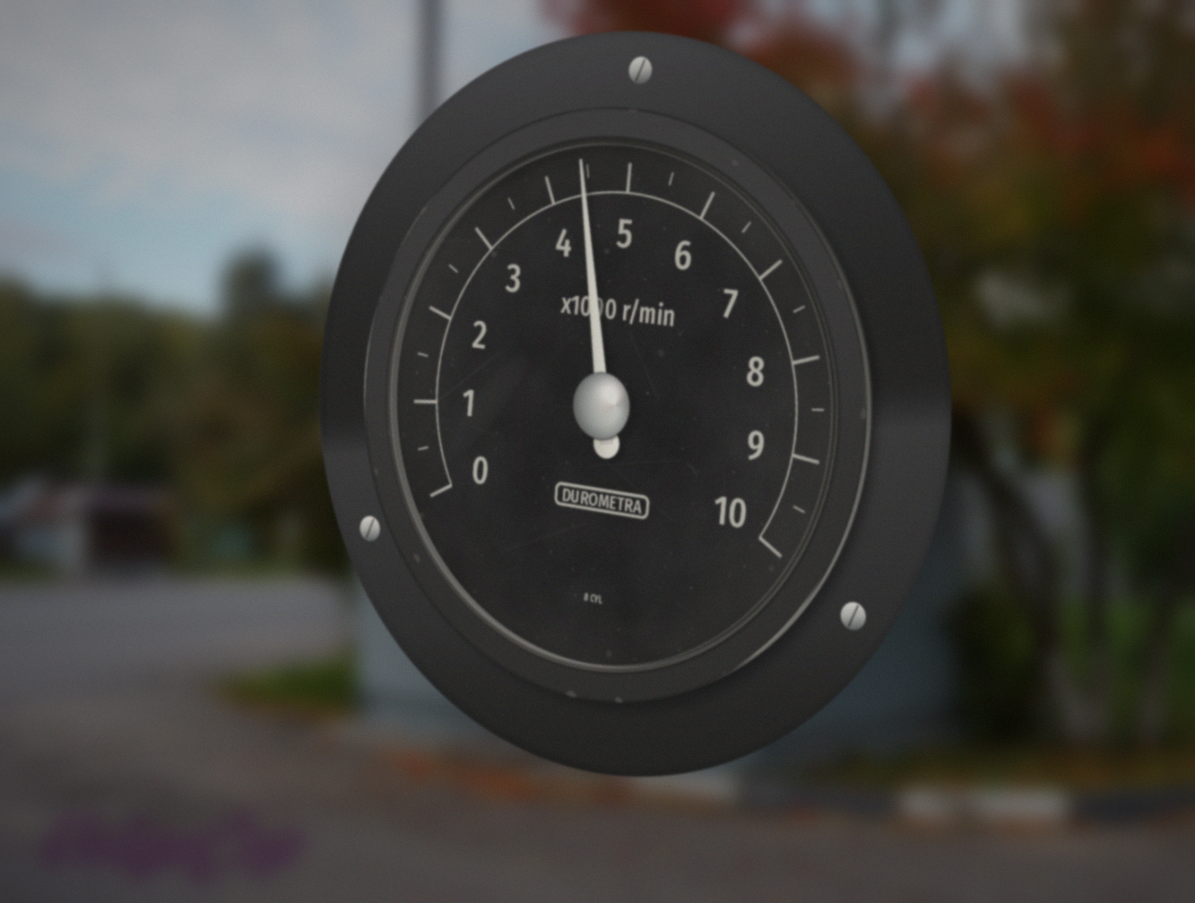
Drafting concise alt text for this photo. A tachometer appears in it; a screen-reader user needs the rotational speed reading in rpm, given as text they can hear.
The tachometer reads 4500 rpm
